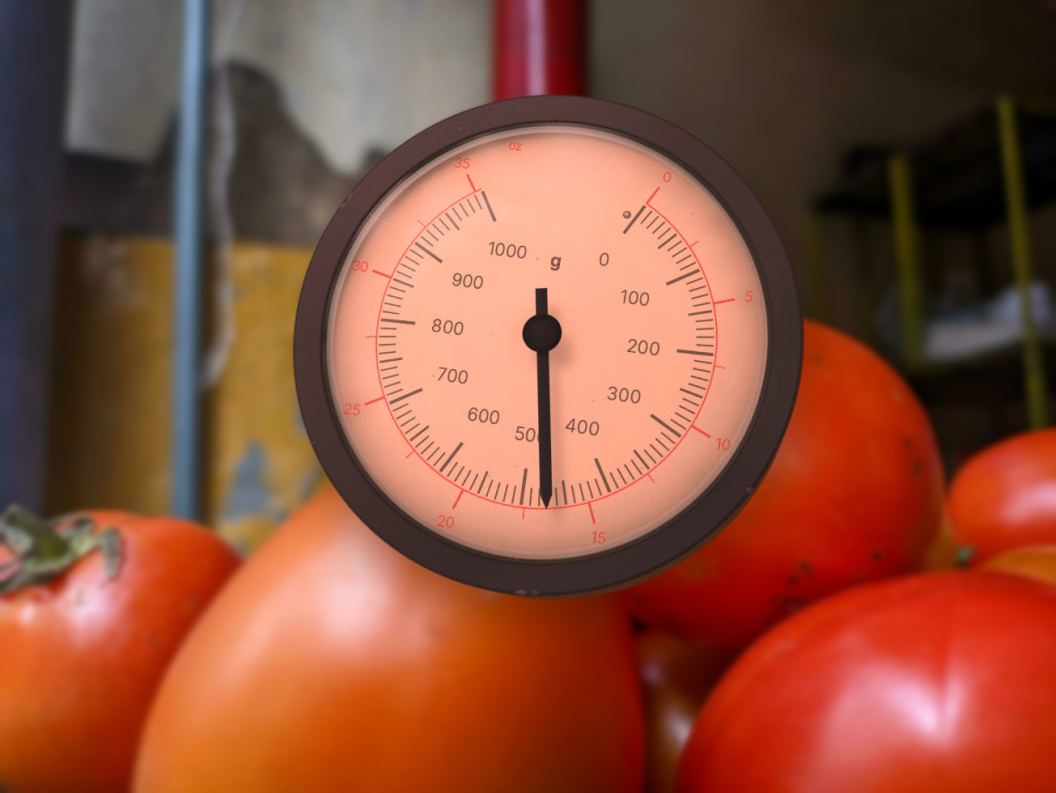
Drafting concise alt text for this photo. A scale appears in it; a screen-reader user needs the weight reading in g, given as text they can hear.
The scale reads 470 g
